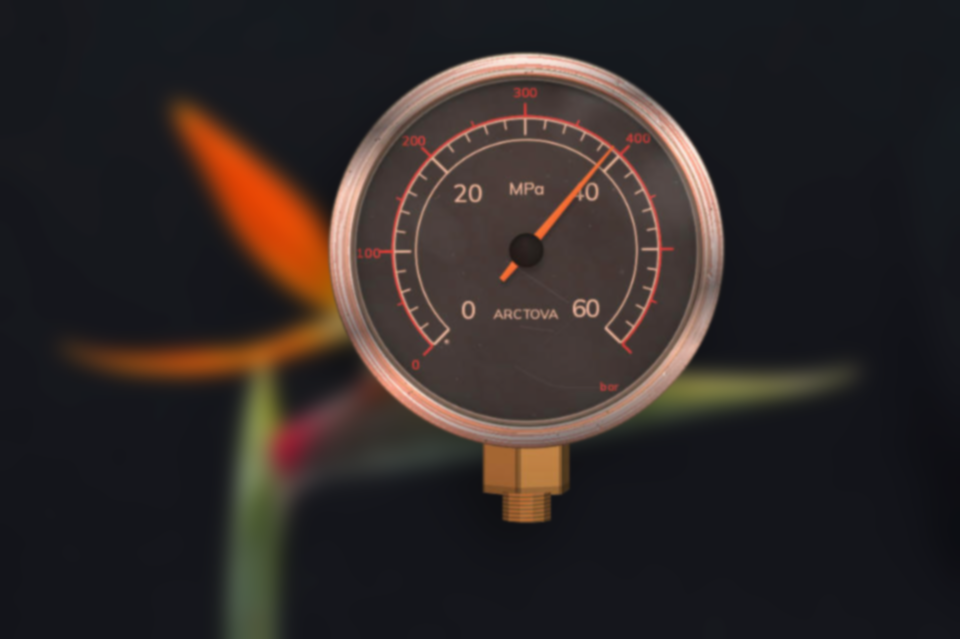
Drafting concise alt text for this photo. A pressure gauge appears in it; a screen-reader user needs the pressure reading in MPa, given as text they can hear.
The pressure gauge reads 39 MPa
